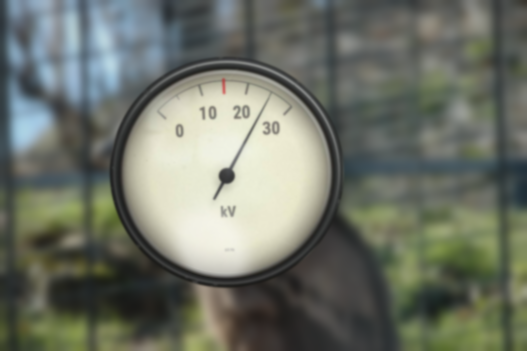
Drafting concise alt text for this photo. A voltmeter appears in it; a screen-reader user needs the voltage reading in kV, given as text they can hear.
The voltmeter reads 25 kV
